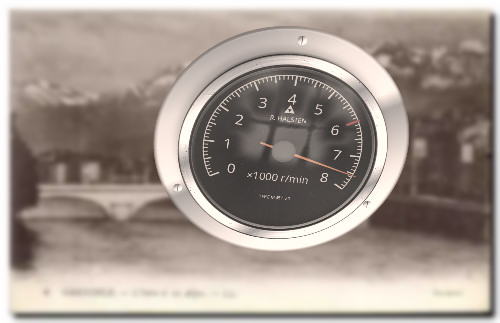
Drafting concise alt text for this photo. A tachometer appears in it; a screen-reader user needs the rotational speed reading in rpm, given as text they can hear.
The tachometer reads 7500 rpm
